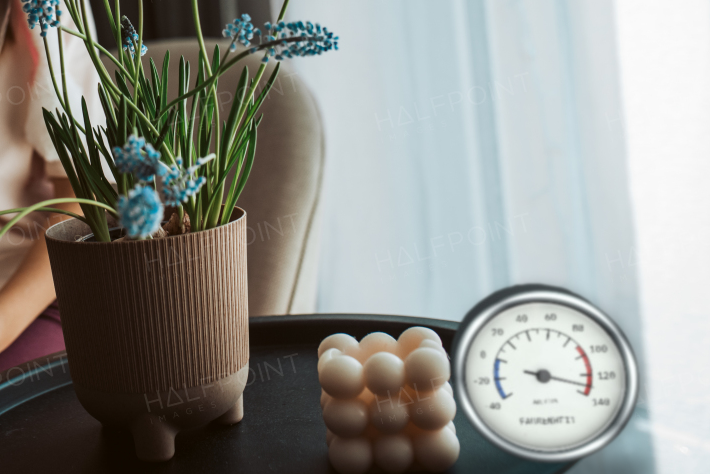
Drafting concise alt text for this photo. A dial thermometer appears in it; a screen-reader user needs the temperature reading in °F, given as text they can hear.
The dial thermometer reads 130 °F
